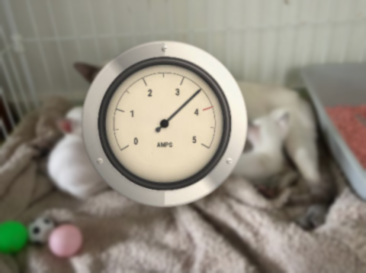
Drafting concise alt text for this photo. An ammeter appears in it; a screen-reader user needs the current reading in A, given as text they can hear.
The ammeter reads 3.5 A
